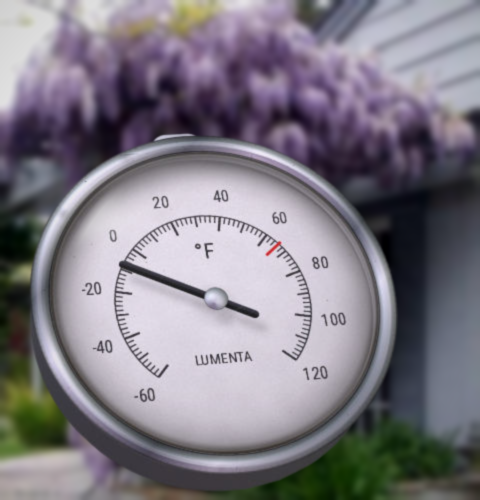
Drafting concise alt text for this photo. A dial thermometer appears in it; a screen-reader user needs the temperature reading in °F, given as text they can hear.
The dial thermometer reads -10 °F
